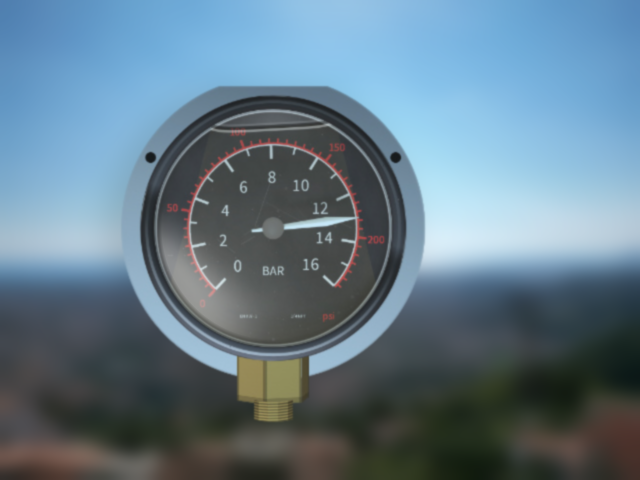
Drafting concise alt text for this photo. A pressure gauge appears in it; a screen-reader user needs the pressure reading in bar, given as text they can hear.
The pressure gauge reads 13 bar
